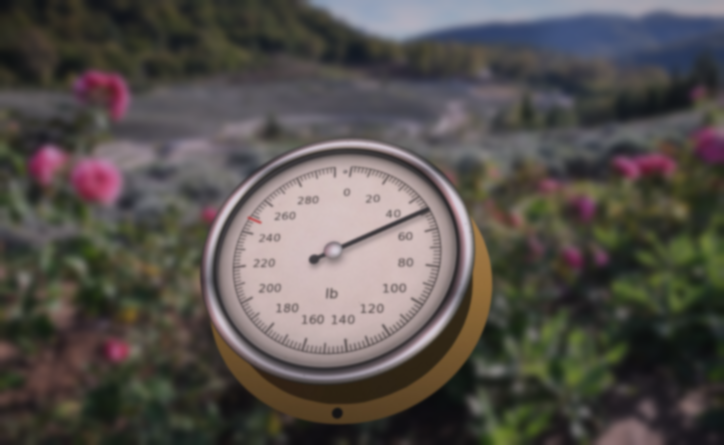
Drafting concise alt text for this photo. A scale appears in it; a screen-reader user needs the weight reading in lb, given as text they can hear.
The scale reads 50 lb
